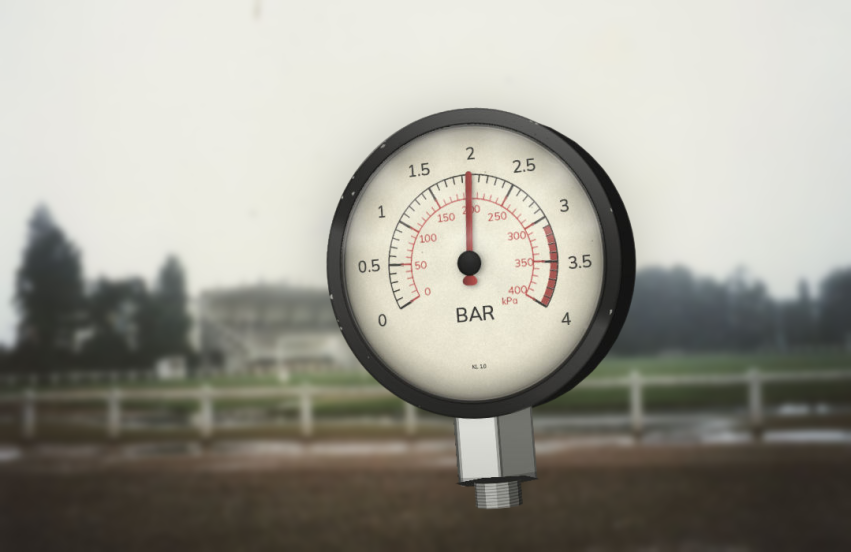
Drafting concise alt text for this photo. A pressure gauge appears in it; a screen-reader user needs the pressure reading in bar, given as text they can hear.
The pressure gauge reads 2 bar
